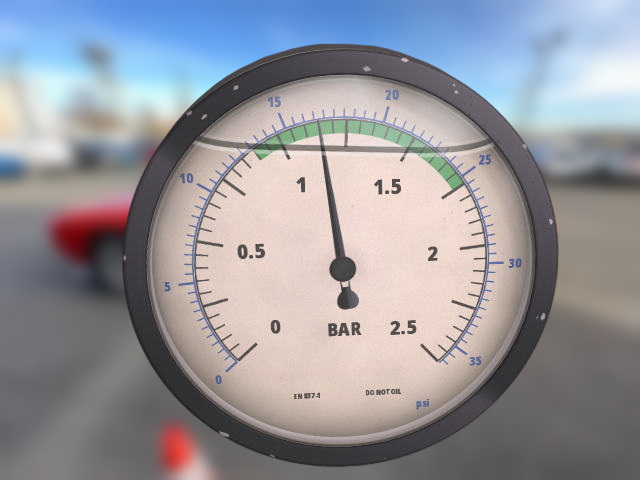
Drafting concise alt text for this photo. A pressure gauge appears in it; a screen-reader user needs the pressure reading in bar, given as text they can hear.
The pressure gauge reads 1.15 bar
